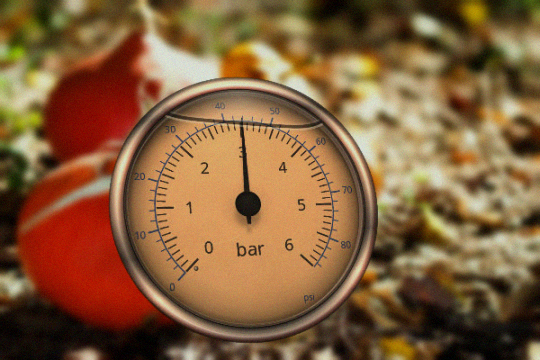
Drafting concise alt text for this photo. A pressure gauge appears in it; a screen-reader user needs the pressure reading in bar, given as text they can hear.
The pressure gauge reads 3 bar
